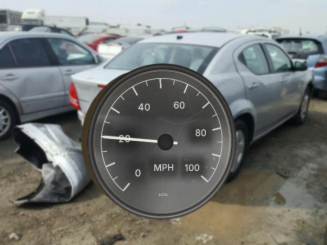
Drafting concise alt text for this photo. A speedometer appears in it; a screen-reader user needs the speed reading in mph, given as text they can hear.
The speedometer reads 20 mph
